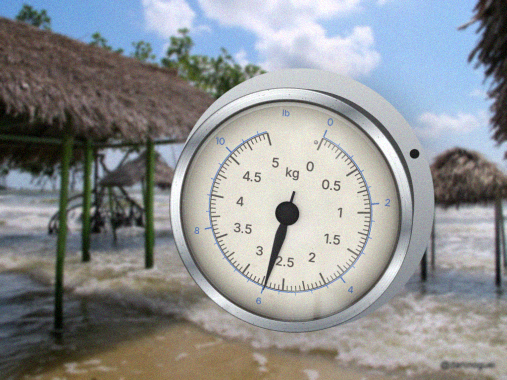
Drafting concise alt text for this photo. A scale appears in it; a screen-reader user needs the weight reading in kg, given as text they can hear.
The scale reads 2.7 kg
